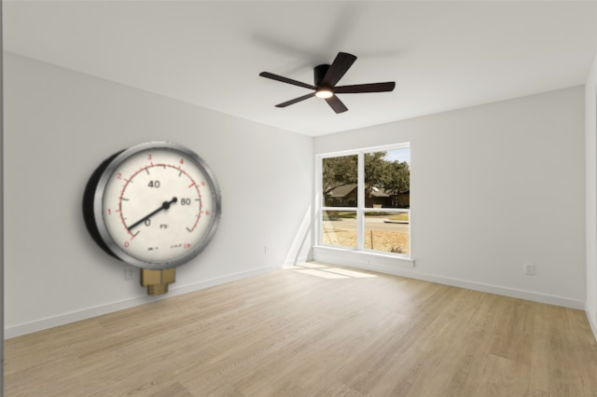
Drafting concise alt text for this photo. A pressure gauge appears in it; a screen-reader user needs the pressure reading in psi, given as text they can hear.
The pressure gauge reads 5 psi
